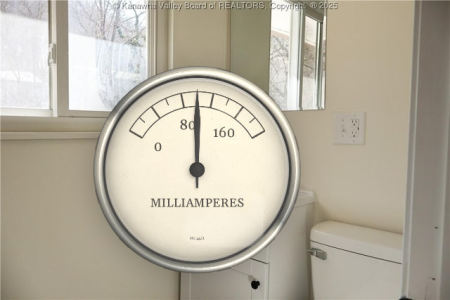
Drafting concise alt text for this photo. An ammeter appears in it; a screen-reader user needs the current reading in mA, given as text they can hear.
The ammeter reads 100 mA
